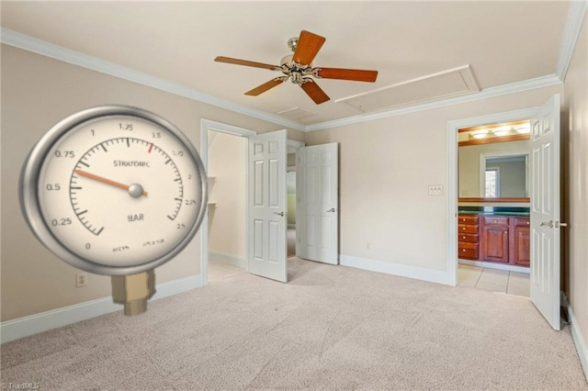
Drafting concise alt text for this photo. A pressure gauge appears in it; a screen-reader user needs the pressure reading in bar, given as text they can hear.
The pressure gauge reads 0.65 bar
